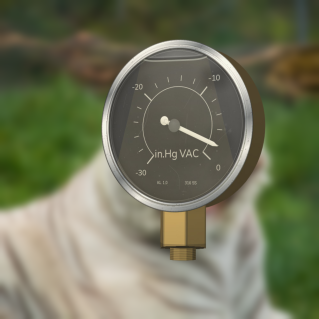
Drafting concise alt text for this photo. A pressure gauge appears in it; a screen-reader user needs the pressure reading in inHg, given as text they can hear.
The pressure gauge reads -2 inHg
